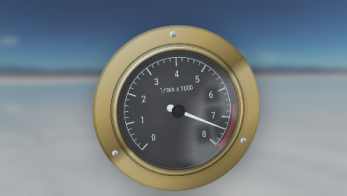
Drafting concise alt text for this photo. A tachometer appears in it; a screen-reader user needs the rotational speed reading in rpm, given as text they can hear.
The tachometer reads 7400 rpm
